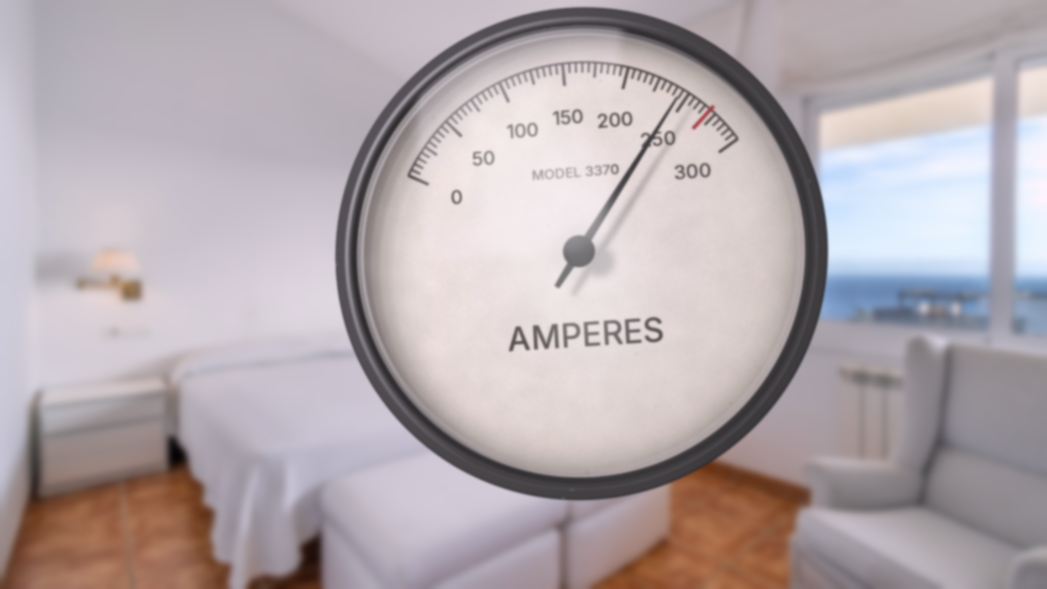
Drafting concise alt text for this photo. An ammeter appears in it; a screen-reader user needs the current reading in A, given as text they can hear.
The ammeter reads 245 A
